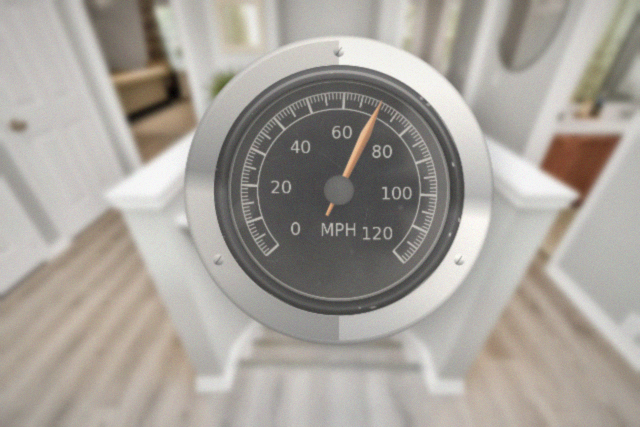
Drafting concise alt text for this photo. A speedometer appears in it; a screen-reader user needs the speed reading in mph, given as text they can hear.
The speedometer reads 70 mph
